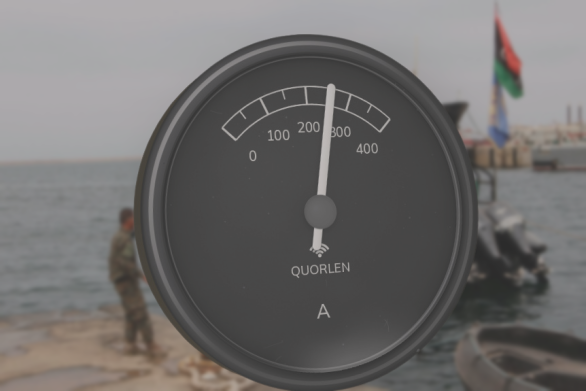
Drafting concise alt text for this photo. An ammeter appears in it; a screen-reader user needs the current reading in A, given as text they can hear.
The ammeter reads 250 A
